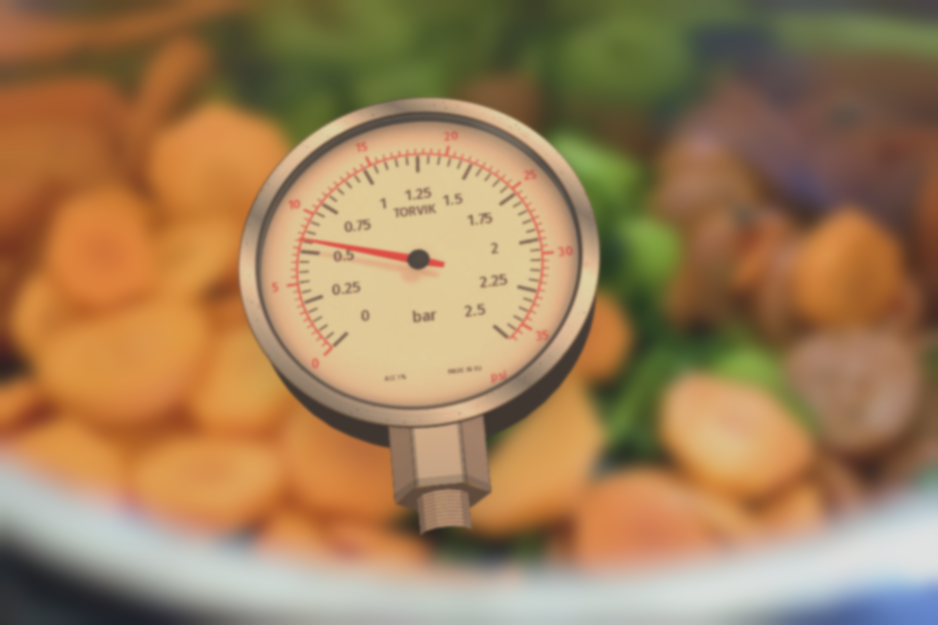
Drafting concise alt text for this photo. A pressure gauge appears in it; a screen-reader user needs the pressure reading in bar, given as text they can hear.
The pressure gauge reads 0.55 bar
